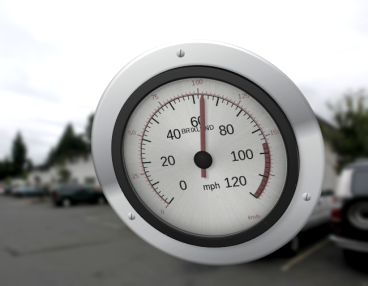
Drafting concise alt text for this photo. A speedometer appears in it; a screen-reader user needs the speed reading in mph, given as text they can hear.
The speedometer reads 64 mph
